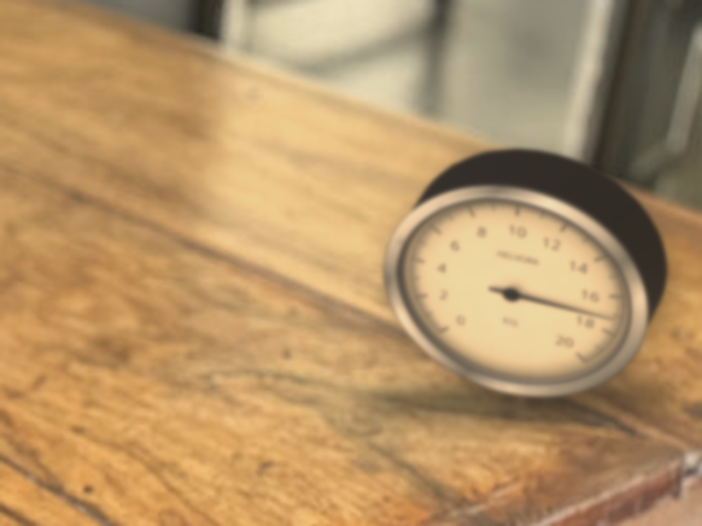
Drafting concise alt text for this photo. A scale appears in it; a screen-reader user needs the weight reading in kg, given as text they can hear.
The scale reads 17 kg
